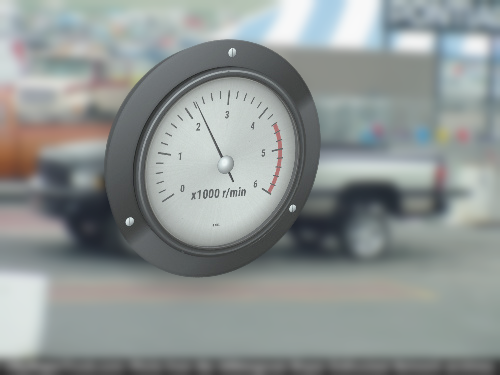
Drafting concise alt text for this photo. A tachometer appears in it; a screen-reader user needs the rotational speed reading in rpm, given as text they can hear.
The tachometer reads 2200 rpm
